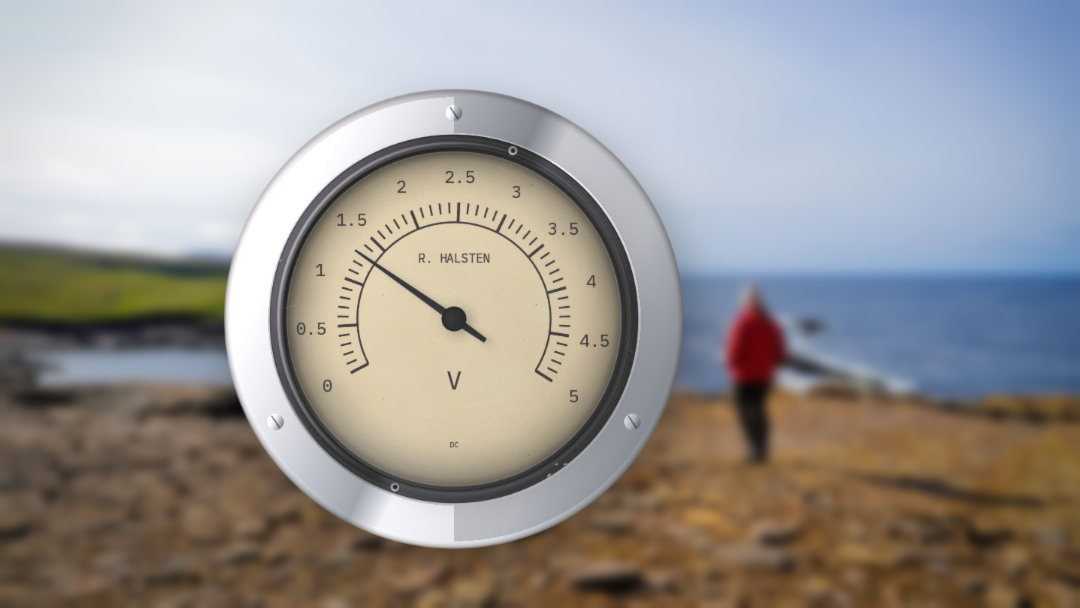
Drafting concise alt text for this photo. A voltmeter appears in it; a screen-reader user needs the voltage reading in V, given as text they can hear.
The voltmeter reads 1.3 V
